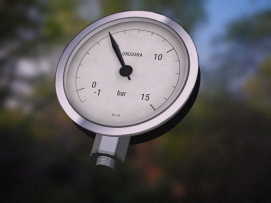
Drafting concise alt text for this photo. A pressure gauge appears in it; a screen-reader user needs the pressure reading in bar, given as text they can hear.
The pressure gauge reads 5 bar
